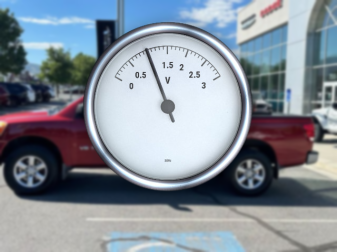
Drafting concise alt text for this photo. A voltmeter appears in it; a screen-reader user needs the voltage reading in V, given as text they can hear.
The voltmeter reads 1 V
